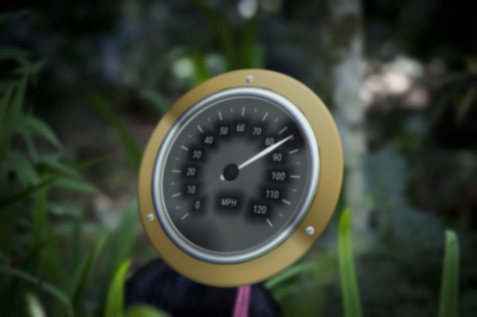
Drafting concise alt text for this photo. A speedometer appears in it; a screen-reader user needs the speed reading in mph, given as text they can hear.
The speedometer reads 85 mph
